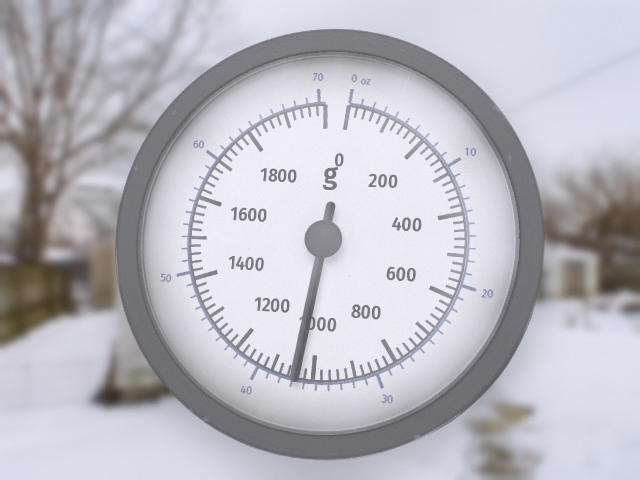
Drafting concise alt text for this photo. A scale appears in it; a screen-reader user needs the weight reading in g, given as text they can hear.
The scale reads 1040 g
